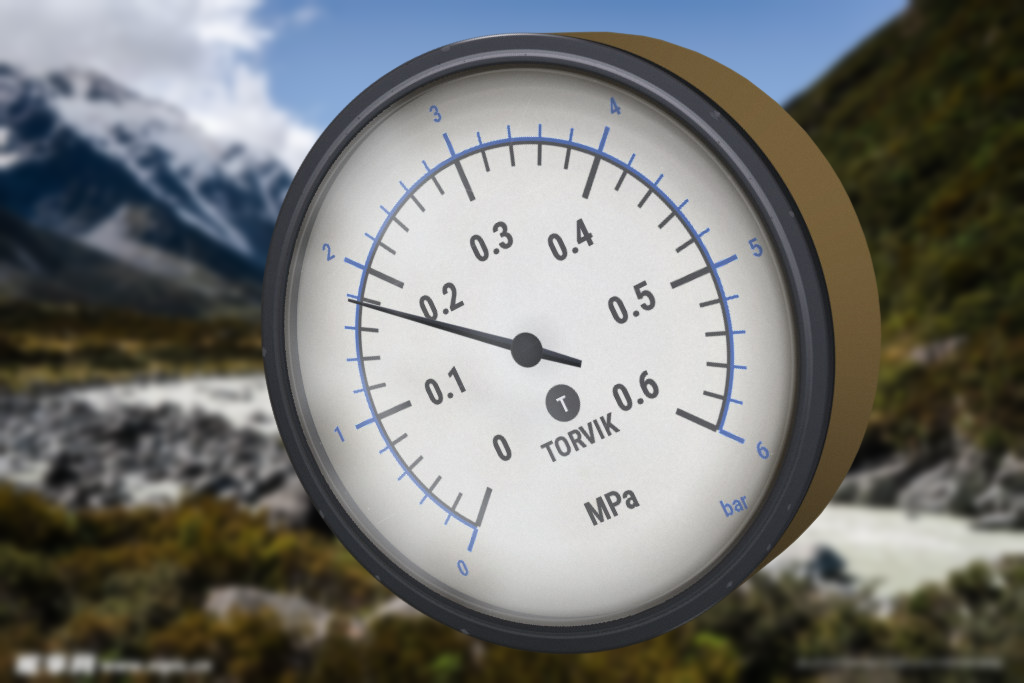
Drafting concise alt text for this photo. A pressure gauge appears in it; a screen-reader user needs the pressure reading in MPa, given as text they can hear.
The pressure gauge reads 0.18 MPa
